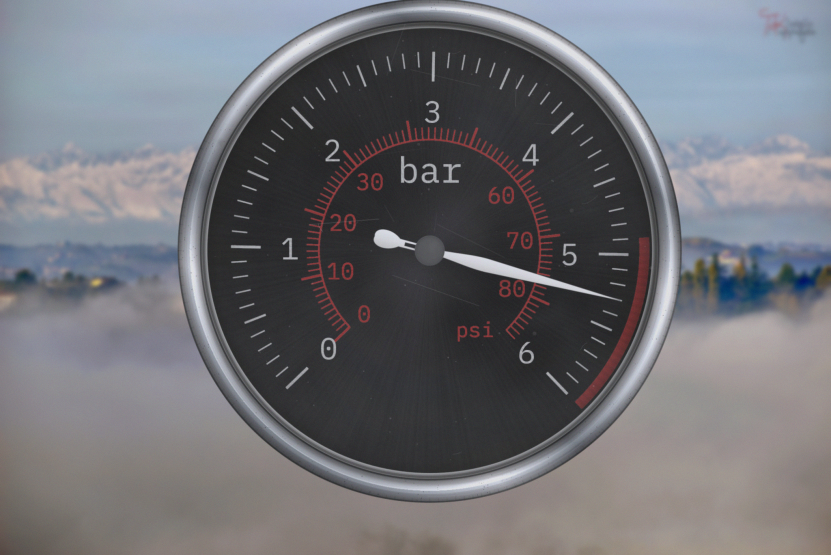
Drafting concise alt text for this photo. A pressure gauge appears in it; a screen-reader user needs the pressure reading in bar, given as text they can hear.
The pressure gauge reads 5.3 bar
